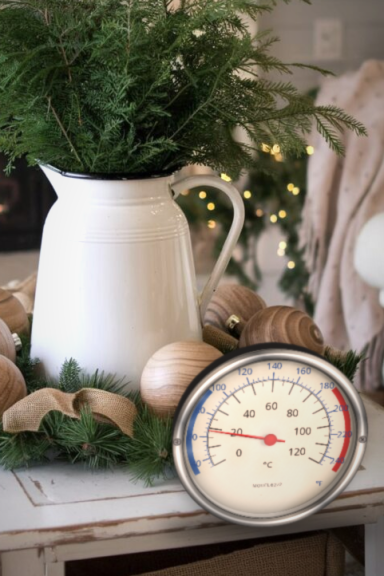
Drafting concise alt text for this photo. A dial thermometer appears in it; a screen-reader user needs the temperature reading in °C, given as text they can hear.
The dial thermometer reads 20 °C
